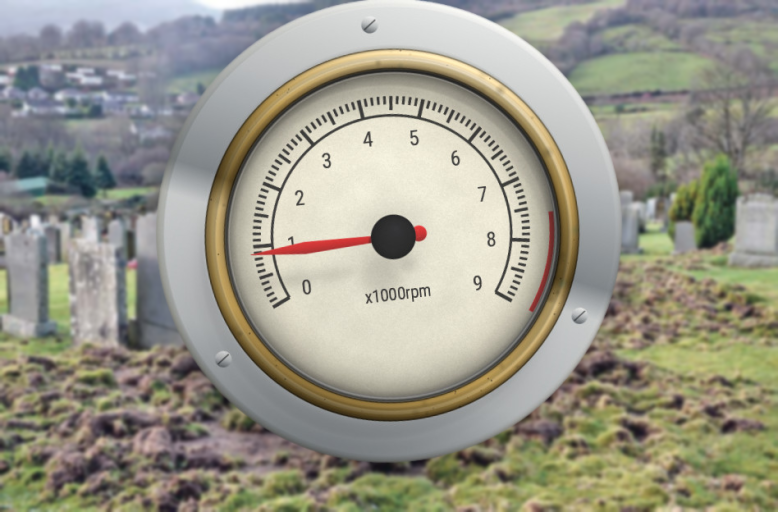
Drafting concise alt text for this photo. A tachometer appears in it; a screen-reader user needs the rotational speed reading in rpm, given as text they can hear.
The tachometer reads 900 rpm
